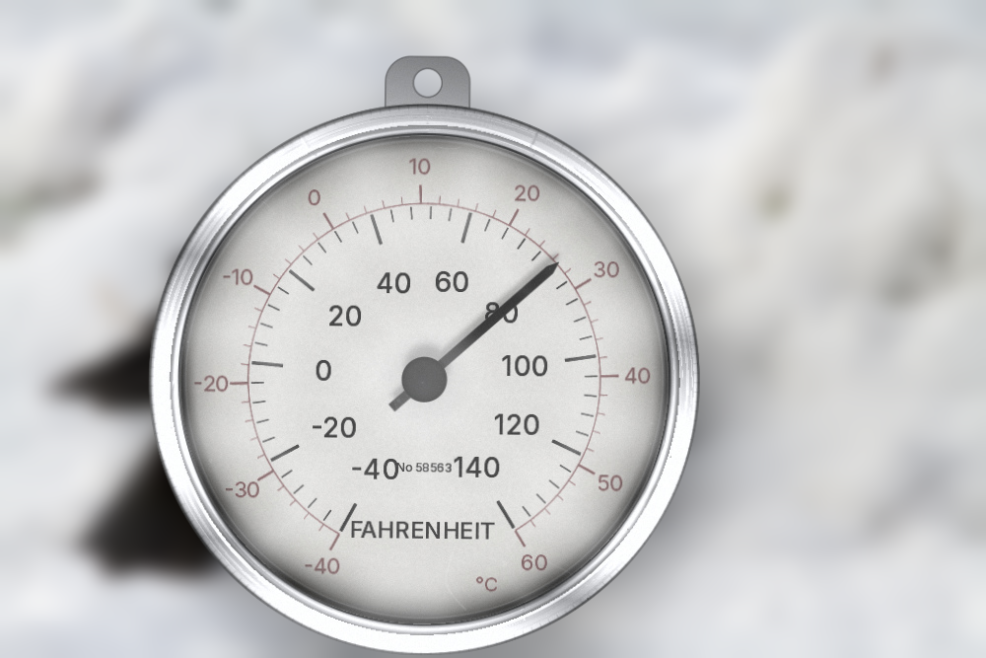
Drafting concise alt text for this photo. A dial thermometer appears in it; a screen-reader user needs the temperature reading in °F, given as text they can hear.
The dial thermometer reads 80 °F
